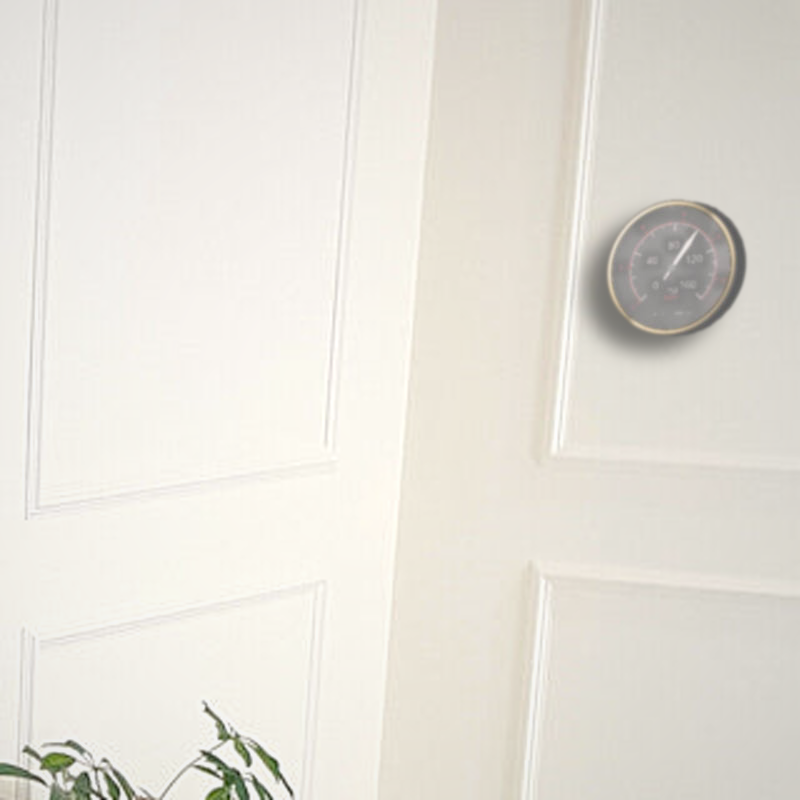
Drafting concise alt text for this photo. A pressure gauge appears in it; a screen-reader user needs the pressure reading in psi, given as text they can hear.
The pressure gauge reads 100 psi
